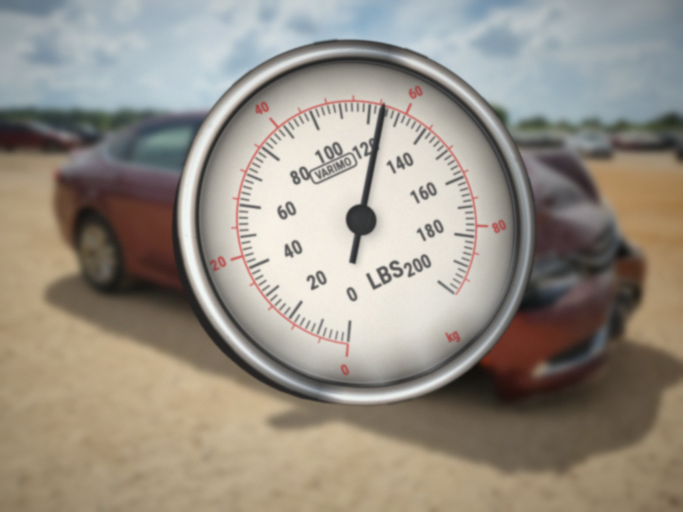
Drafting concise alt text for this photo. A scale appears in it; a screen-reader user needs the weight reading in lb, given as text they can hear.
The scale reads 124 lb
